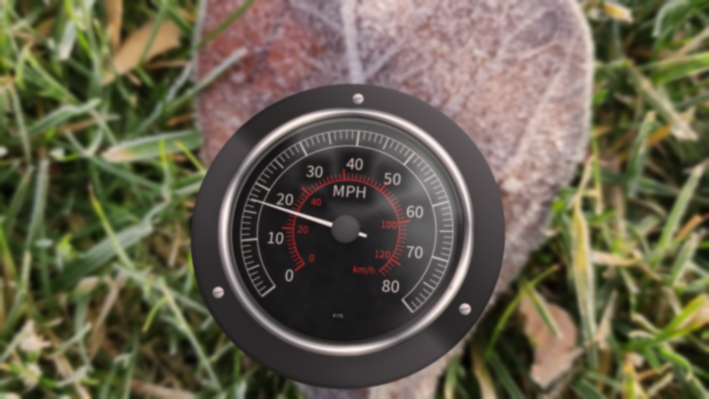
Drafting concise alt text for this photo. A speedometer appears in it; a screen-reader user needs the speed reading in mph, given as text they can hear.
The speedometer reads 17 mph
